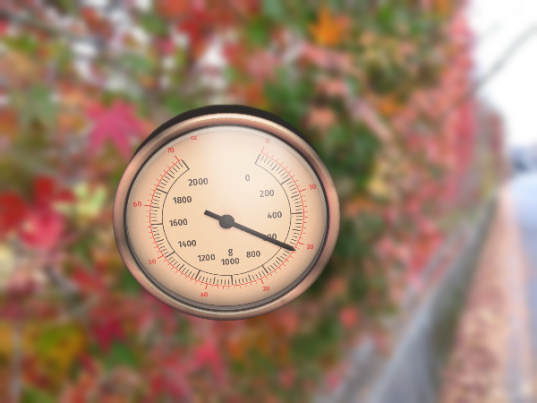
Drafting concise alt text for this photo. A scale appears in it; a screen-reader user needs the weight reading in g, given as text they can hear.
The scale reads 600 g
